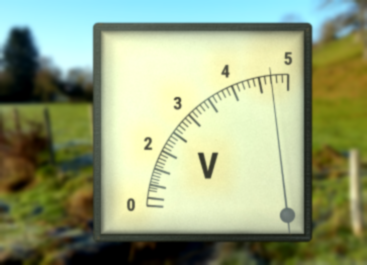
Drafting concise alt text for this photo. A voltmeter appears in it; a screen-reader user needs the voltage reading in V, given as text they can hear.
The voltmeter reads 4.7 V
